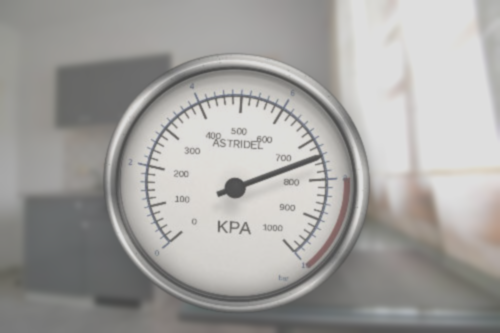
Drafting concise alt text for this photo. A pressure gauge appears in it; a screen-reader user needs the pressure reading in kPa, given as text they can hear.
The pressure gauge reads 740 kPa
